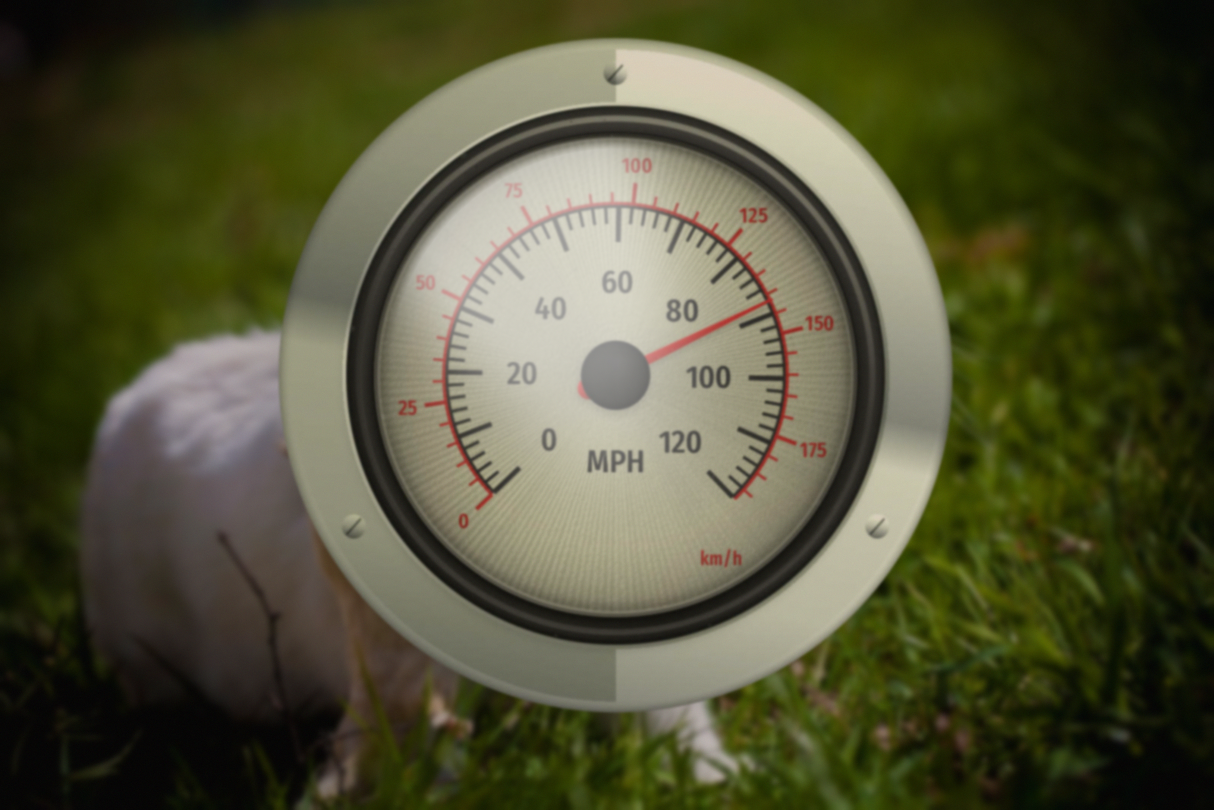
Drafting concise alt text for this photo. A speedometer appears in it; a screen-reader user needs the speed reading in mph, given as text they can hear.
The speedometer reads 88 mph
